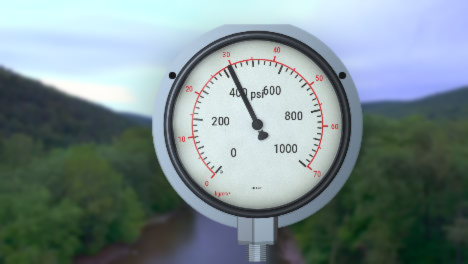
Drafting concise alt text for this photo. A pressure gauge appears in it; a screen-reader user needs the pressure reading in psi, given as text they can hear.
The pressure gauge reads 420 psi
